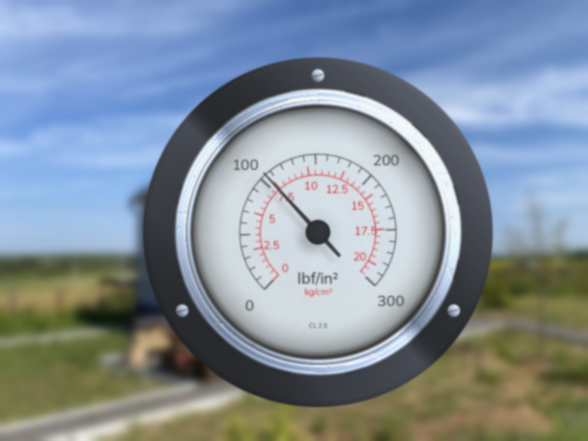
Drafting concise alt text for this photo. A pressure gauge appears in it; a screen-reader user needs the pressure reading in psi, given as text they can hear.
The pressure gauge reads 105 psi
